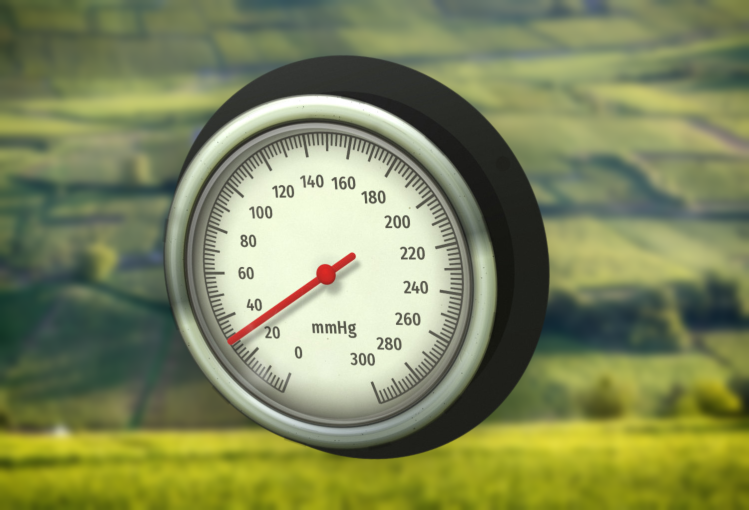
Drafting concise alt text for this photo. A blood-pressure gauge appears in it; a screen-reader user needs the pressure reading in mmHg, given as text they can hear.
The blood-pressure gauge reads 30 mmHg
